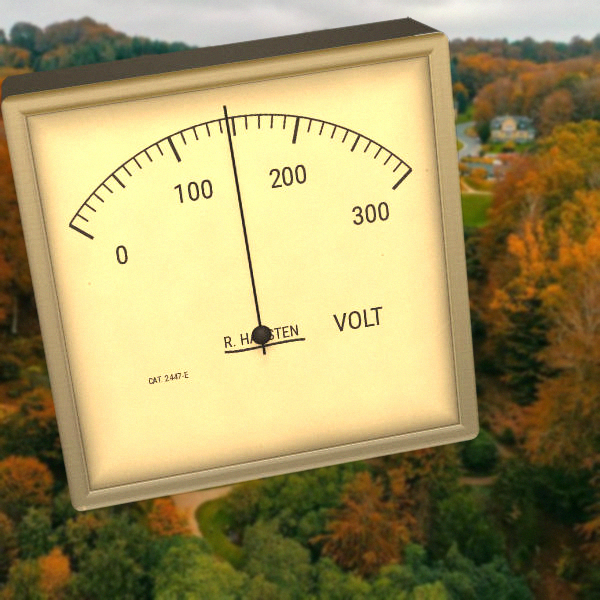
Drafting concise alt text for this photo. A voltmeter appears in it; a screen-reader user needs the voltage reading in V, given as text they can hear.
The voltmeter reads 145 V
